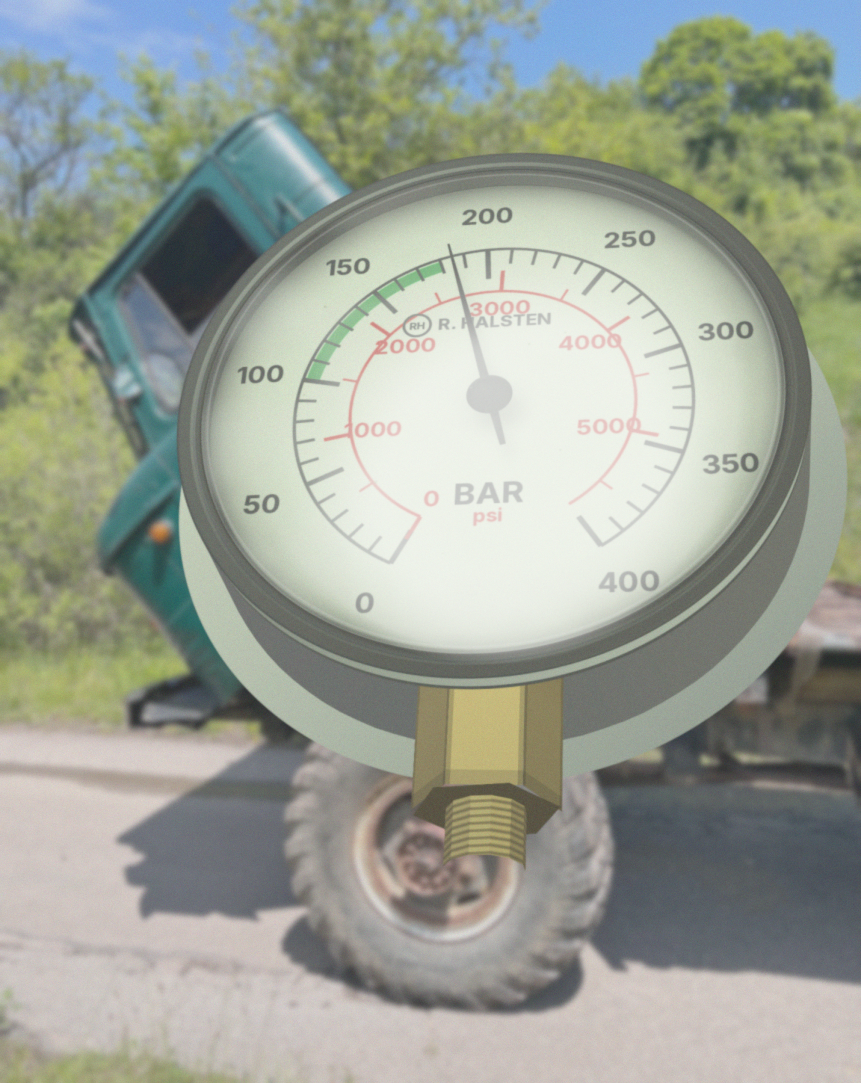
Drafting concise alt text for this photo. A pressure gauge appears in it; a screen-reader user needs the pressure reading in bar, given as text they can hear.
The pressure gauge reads 185 bar
